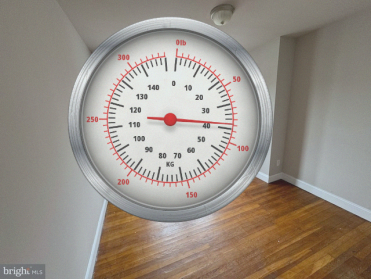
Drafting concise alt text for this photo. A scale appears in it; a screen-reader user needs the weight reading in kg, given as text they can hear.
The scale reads 38 kg
